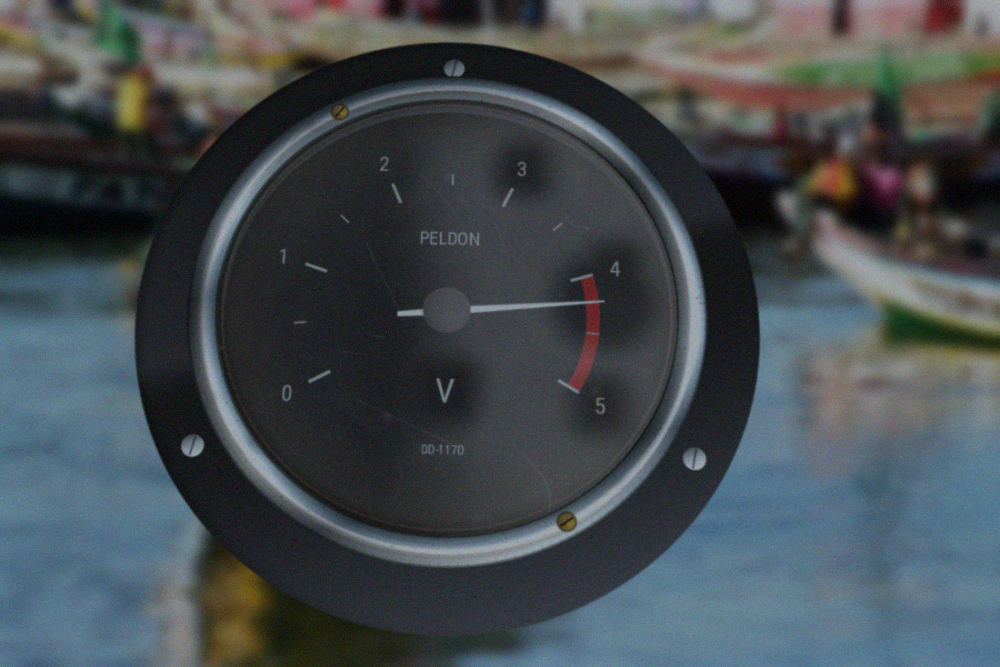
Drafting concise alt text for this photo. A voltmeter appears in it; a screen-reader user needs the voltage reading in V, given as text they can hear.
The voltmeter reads 4.25 V
